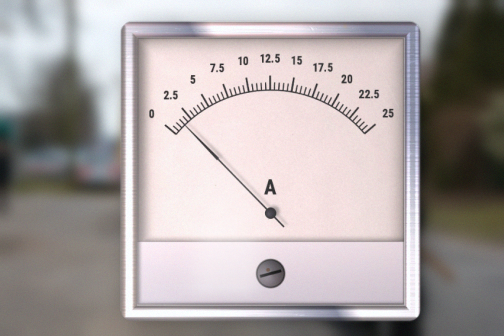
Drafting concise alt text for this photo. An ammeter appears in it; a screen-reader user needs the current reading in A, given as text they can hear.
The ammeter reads 1.5 A
